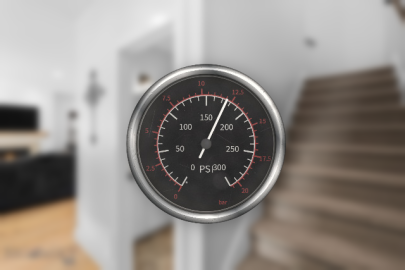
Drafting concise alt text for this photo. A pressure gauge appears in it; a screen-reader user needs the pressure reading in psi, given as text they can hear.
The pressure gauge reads 175 psi
